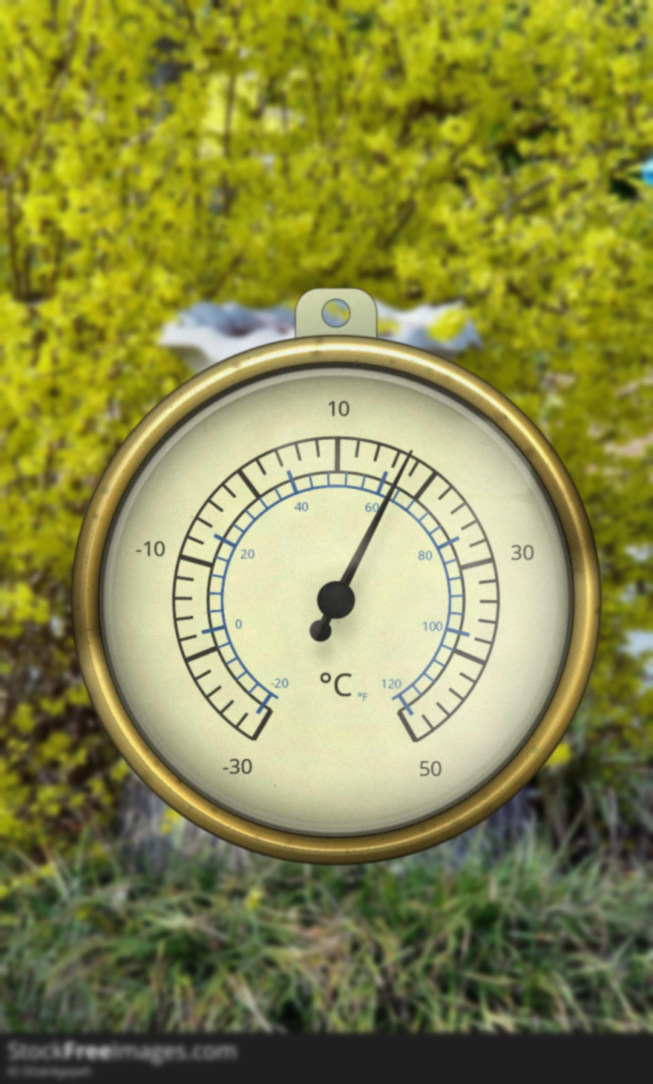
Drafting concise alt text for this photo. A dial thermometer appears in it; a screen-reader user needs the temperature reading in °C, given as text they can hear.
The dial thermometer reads 17 °C
